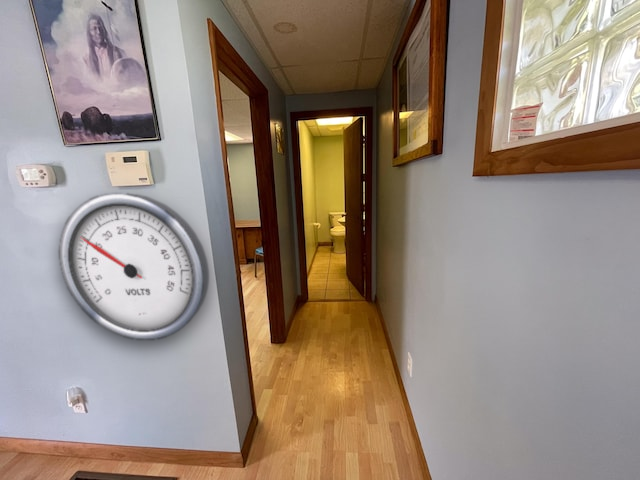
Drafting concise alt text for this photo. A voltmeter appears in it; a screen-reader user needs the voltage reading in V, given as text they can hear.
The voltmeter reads 15 V
